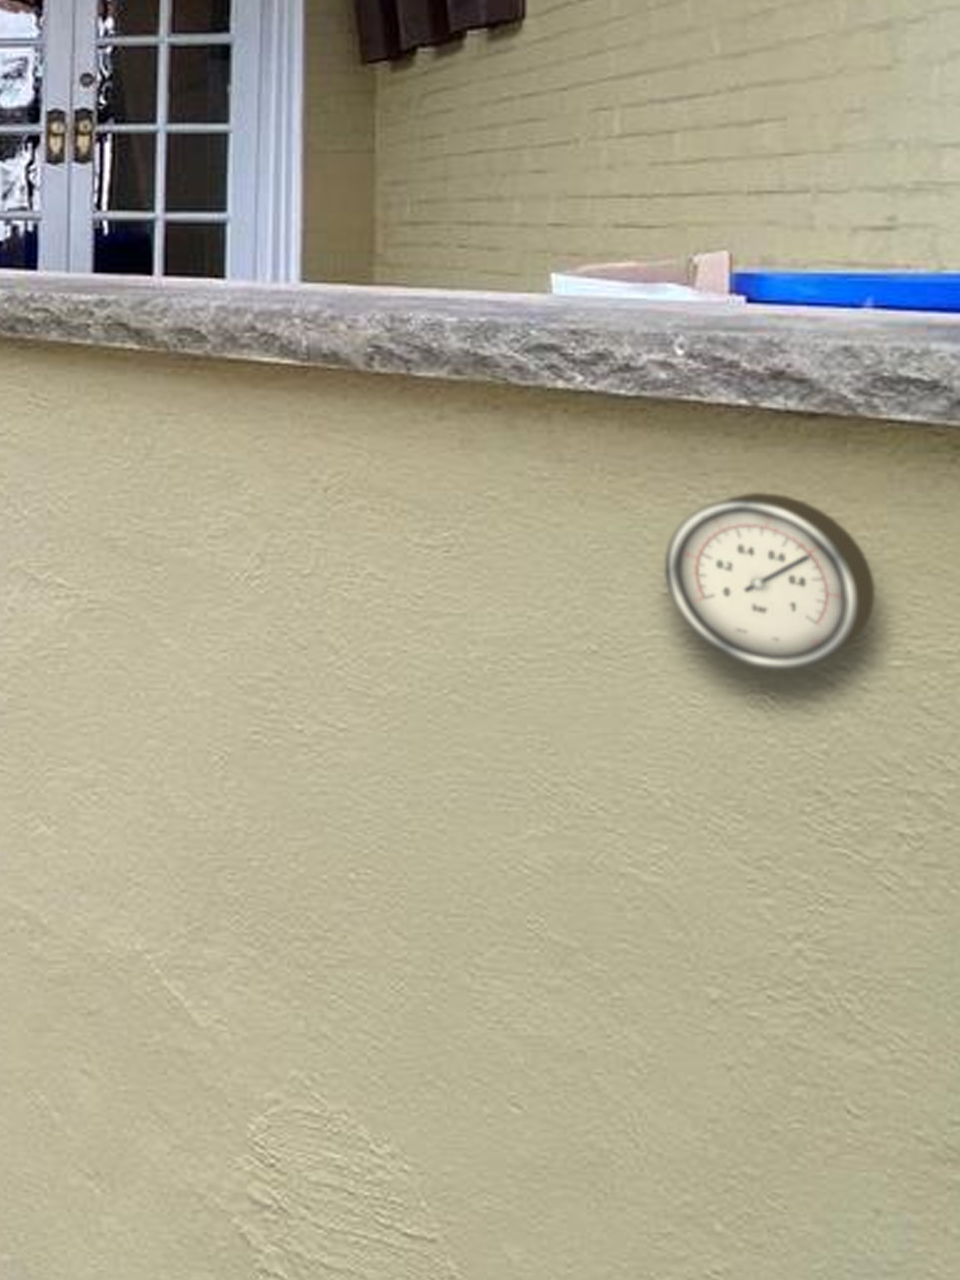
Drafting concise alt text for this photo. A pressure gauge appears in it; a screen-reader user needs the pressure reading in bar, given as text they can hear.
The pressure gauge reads 0.7 bar
